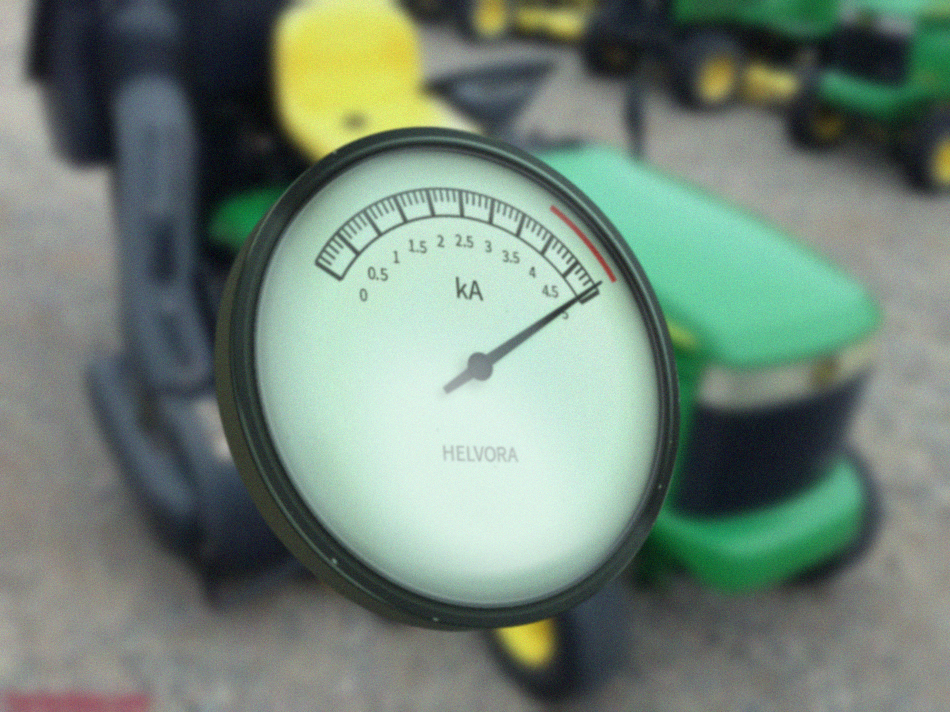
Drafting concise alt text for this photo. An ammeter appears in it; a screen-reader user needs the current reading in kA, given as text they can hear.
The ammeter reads 4.9 kA
